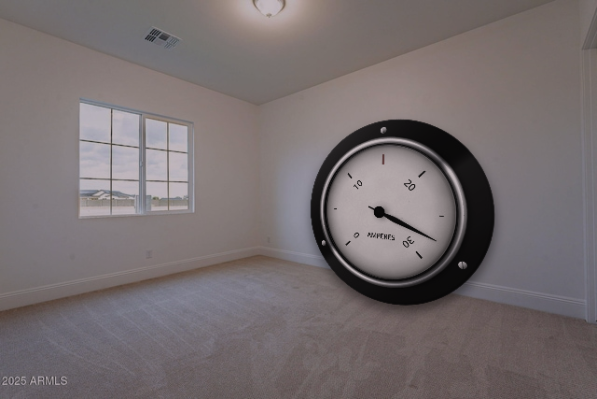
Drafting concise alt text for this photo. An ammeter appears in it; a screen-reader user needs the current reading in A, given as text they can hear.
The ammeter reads 27.5 A
